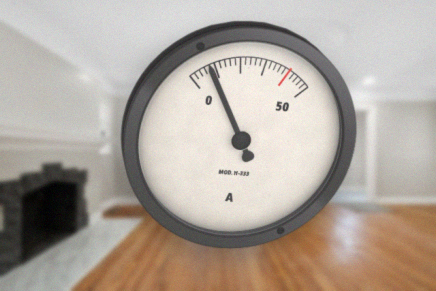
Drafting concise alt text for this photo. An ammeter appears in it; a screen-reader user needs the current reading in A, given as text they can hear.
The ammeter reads 8 A
